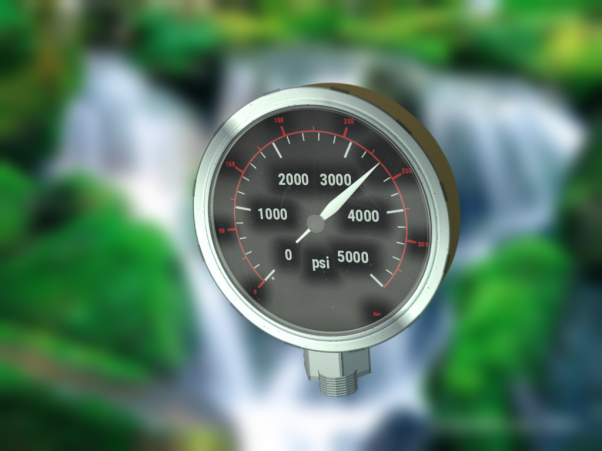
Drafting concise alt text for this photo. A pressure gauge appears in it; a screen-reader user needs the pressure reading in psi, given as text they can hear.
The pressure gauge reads 3400 psi
